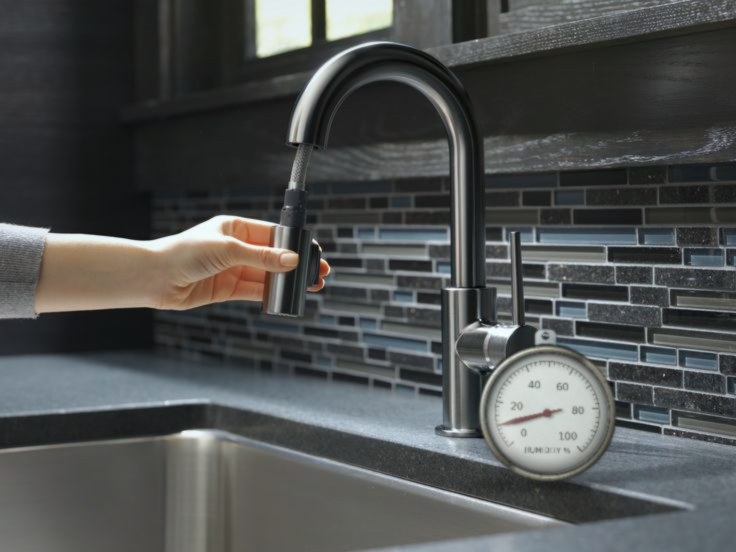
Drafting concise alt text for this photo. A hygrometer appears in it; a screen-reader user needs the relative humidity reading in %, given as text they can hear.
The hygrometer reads 10 %
